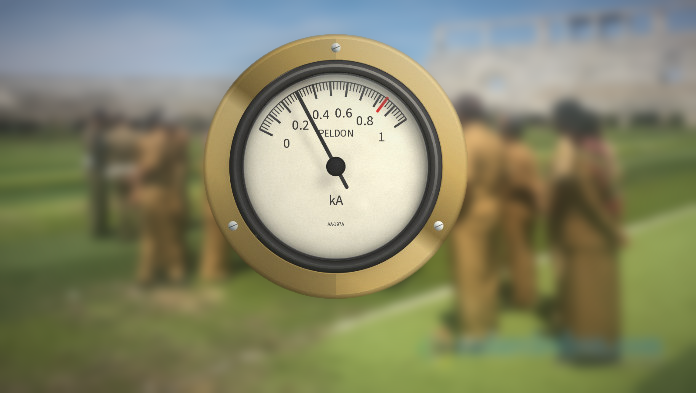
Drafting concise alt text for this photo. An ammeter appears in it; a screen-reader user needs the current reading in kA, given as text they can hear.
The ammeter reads 0.3 kA
